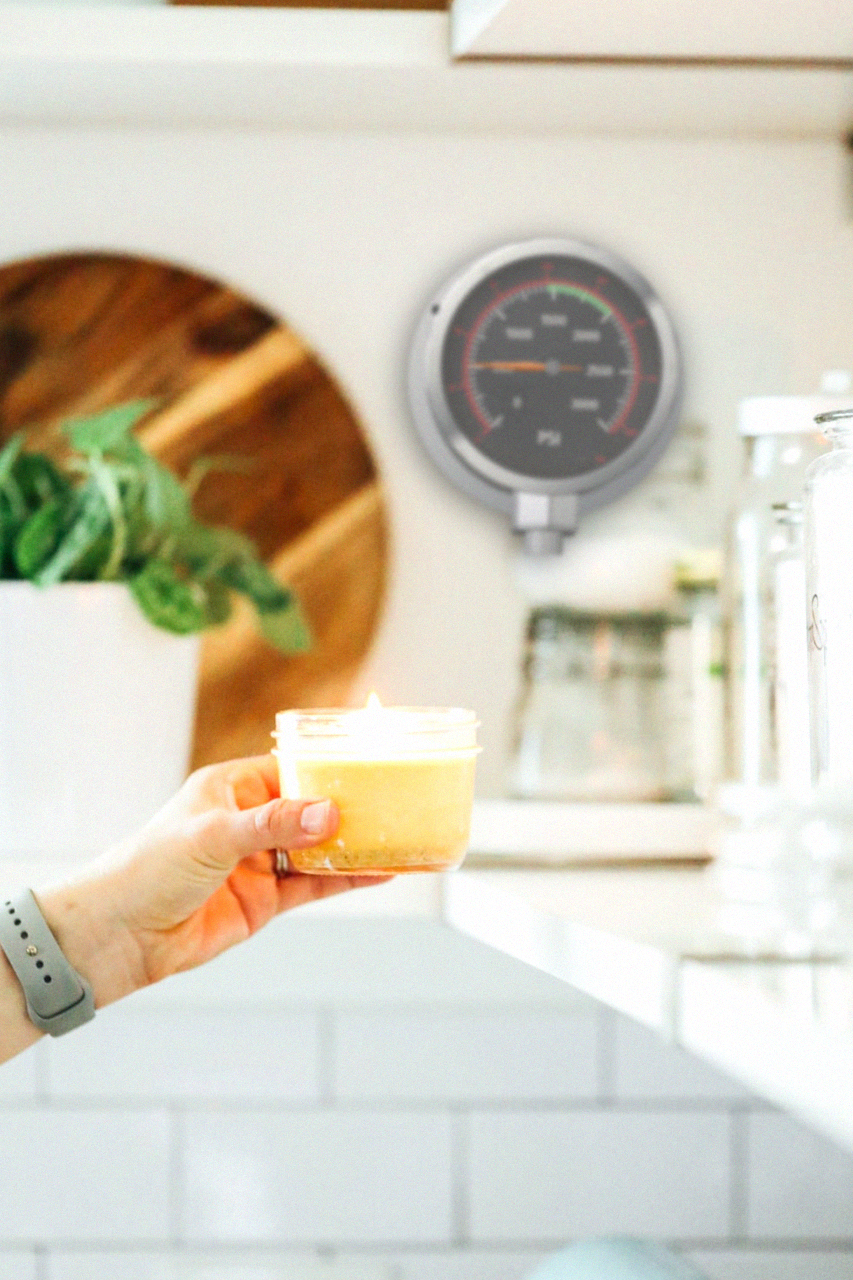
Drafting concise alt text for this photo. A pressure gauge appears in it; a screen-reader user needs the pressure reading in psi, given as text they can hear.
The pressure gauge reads 500 psi
